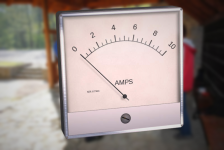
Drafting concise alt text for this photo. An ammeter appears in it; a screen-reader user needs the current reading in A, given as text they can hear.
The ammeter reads 0 A
